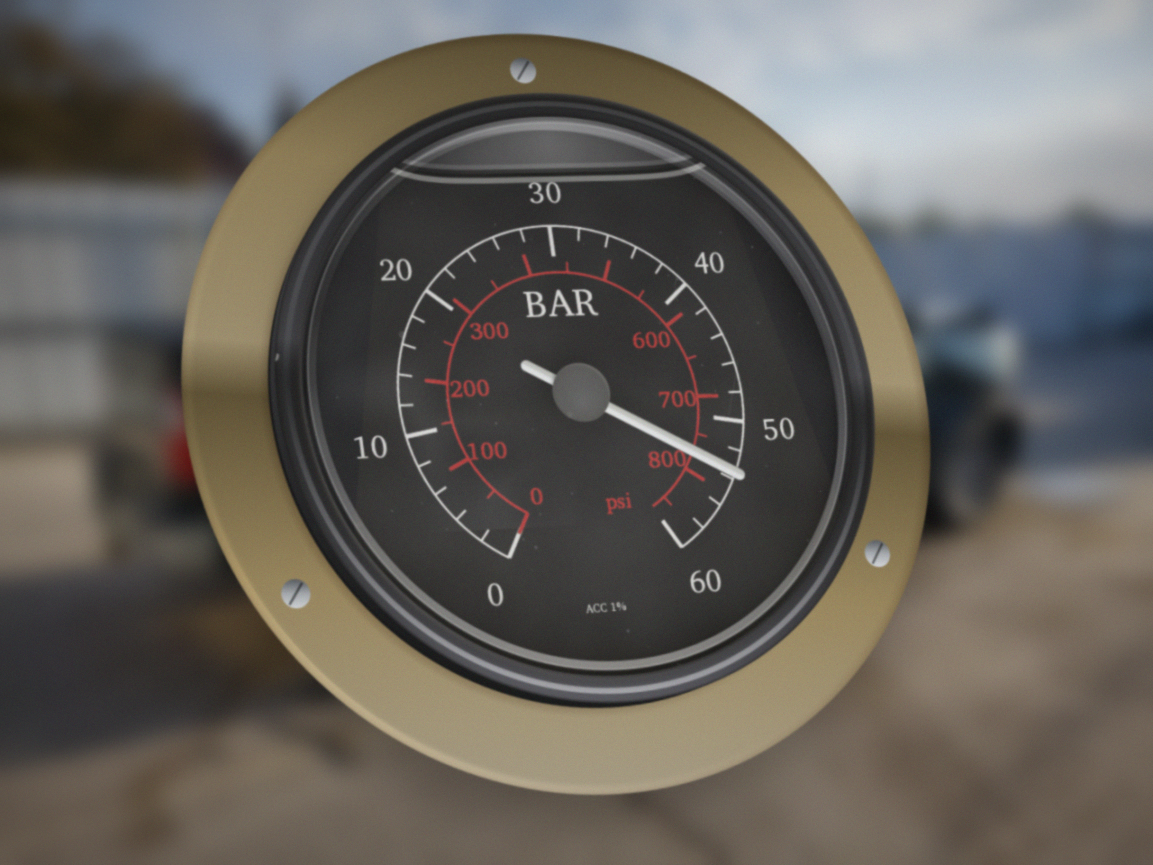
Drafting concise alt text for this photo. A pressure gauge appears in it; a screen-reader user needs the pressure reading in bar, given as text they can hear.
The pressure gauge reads 54 bar
